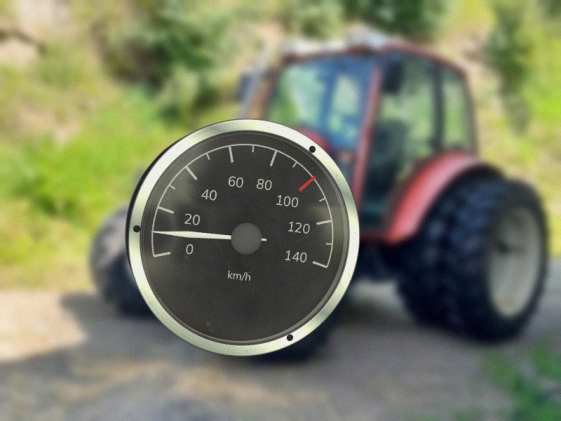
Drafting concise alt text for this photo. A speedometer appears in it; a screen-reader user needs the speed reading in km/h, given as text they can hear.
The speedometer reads 10 km/h
